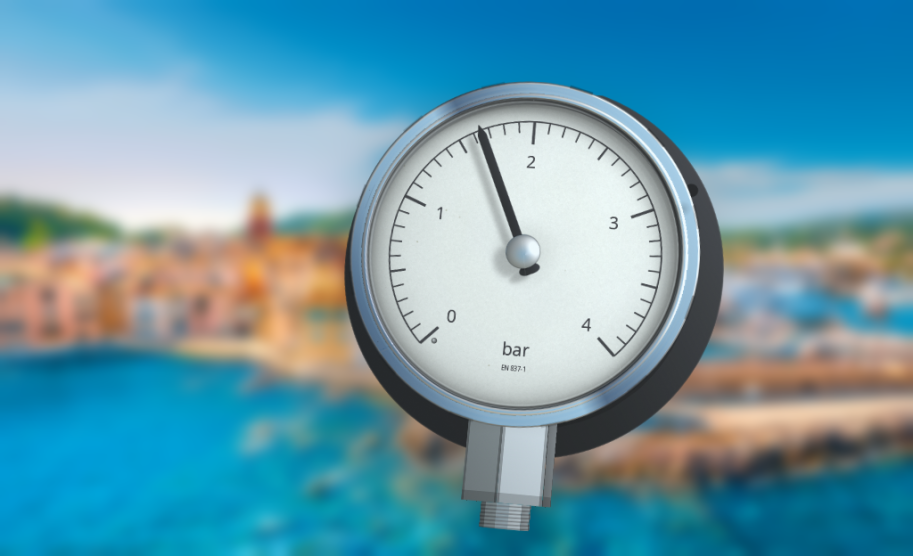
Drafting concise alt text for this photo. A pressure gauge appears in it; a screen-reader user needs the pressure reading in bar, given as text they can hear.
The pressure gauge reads 1.65 bar
